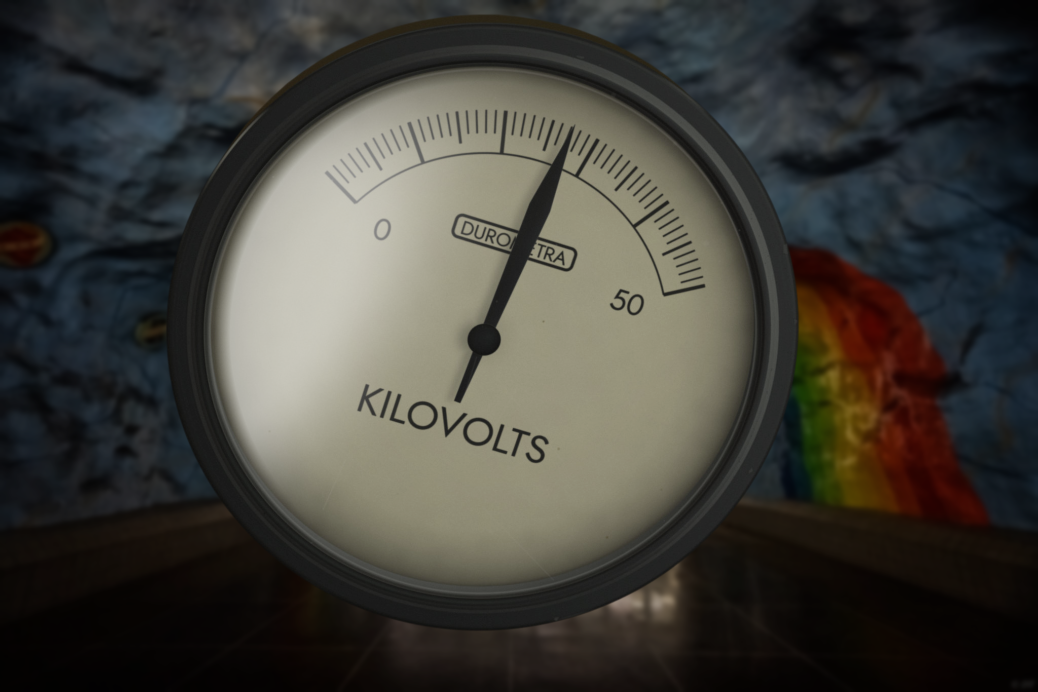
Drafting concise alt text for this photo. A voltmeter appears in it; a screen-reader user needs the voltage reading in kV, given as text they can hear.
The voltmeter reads 27 kV
